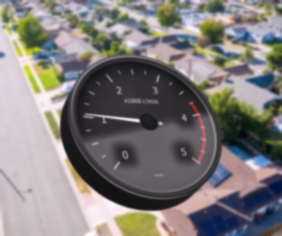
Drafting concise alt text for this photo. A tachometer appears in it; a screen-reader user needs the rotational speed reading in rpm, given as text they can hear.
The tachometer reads 1000 rpm
